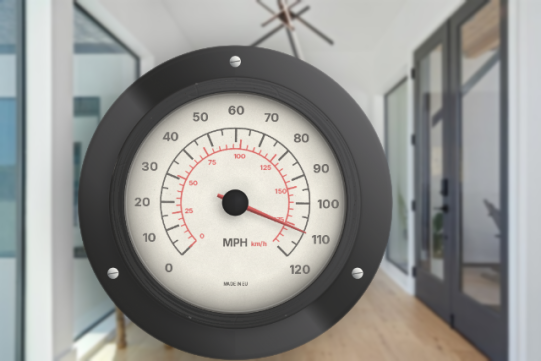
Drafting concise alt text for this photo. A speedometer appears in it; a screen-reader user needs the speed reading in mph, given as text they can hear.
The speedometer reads 110 mph
